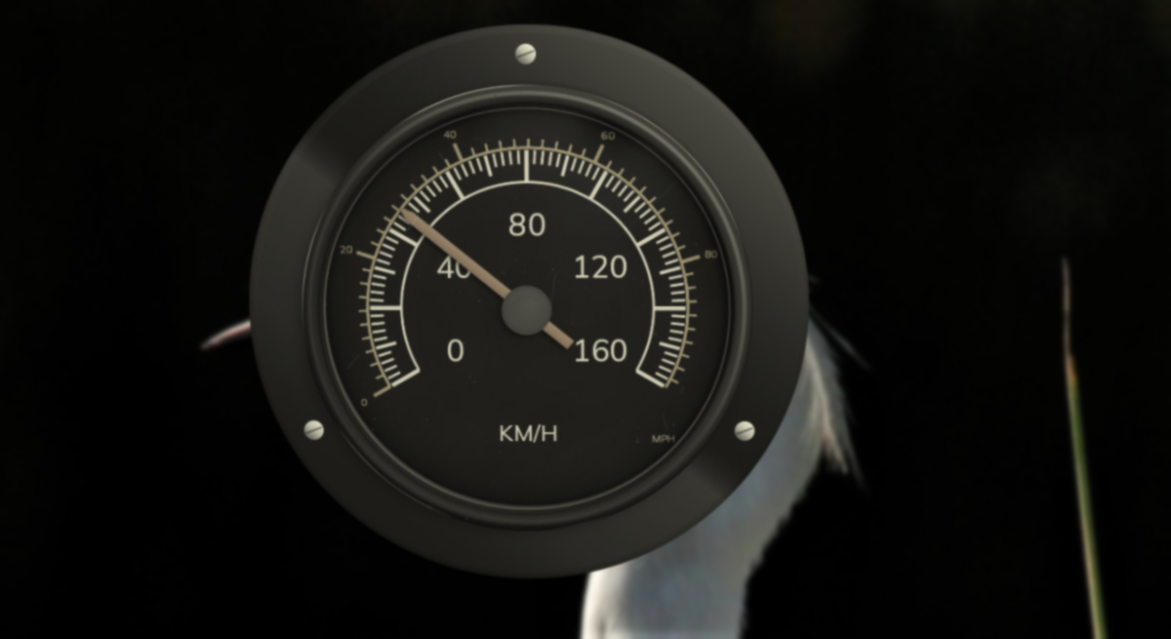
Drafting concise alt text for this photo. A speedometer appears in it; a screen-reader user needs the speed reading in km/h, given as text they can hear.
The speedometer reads 46 km/h
